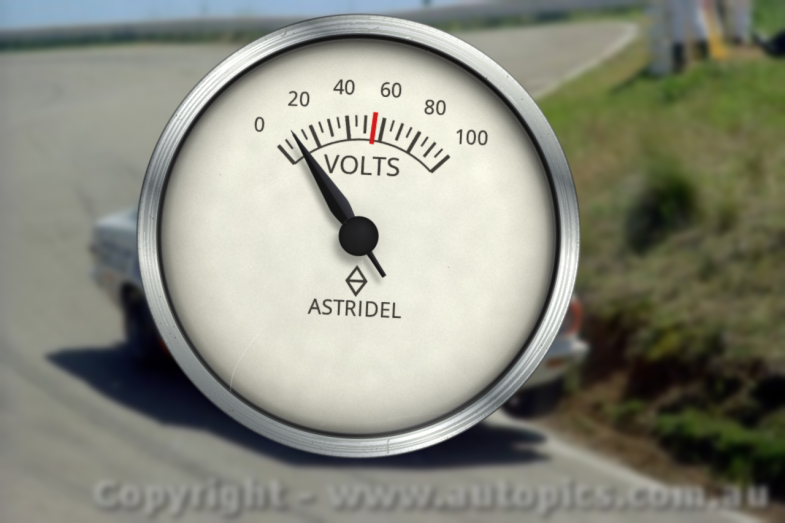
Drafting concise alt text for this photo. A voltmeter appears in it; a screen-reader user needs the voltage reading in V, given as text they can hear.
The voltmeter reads 10 V
